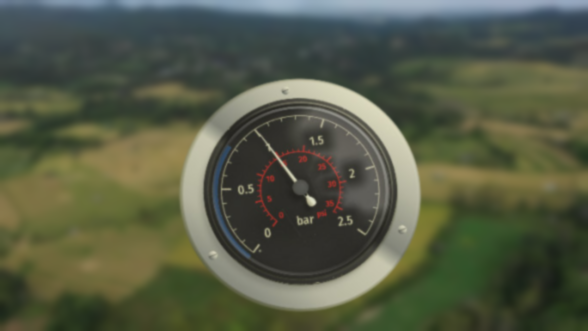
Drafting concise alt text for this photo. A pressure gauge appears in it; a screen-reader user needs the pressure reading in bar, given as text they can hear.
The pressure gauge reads 1 bar
